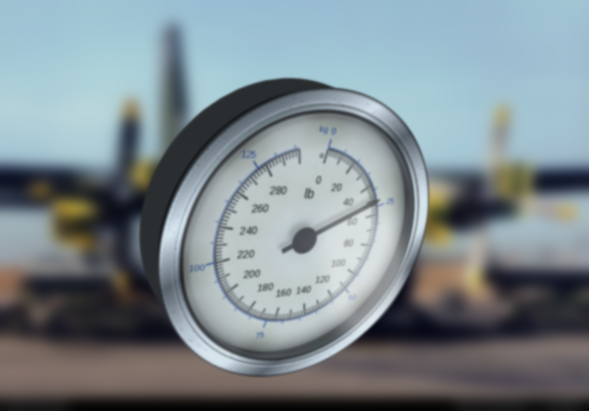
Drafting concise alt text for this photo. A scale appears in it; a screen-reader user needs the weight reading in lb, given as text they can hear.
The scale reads 50 lb
